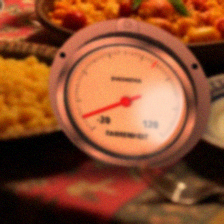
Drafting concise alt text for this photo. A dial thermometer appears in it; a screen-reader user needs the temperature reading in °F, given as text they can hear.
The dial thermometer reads -10 °F
